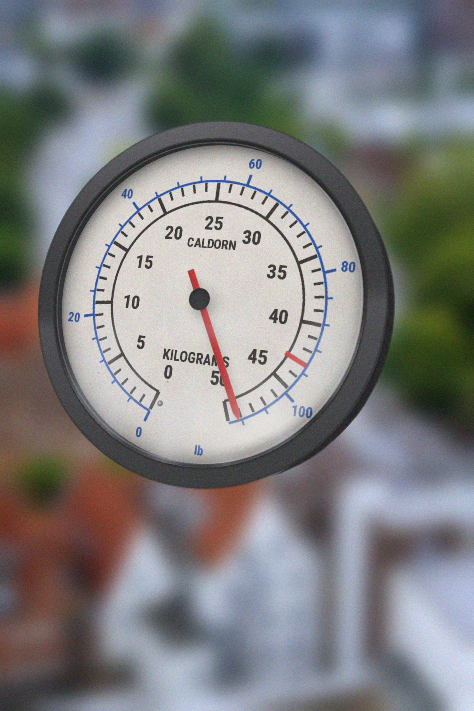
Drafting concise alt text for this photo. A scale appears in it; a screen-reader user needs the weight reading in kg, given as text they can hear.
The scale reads 49 kg
